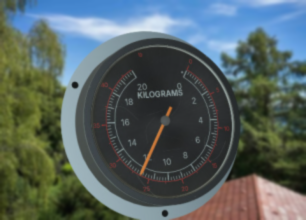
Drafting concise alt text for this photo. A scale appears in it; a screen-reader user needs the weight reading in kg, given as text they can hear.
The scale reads 12 kg
